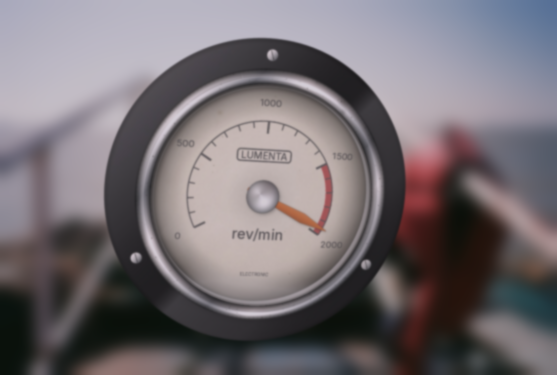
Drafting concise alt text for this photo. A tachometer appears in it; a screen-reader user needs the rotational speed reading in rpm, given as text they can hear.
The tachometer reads 1950 rpm
